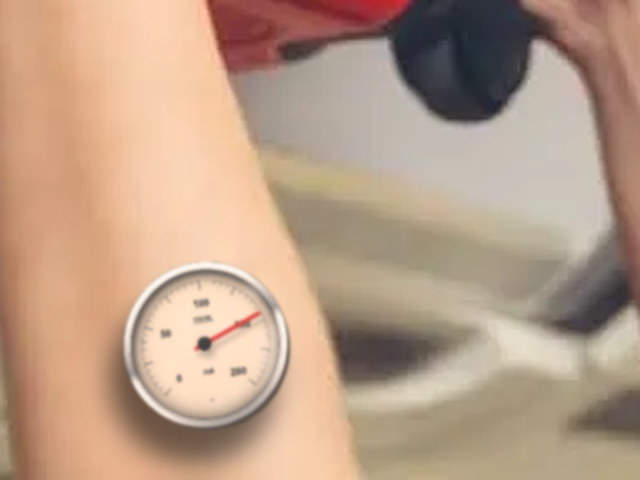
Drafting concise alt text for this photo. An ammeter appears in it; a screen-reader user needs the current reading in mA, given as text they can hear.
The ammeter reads 150 mA
